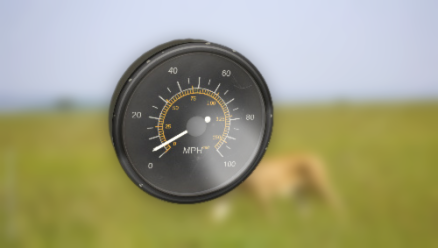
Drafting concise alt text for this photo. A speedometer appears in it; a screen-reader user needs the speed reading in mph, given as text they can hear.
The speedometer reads 5 mph
